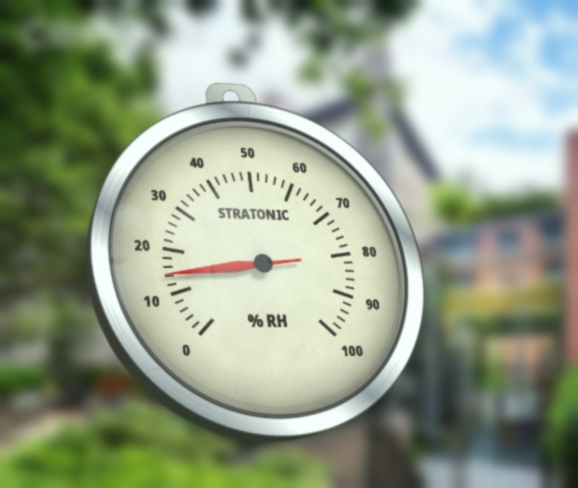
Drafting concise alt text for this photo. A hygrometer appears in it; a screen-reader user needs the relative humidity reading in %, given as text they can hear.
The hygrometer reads 14 %
